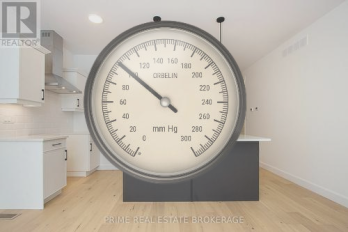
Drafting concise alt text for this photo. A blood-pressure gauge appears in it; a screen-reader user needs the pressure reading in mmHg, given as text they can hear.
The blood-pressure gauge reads 100 mmHg
